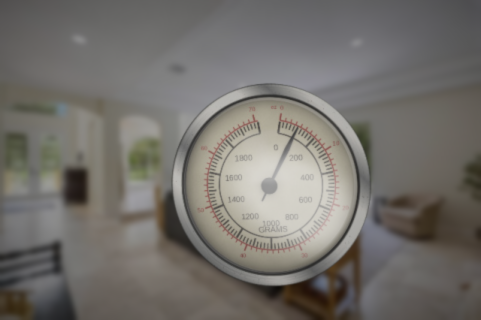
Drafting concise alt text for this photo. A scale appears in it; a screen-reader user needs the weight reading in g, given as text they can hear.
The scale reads 100 g
